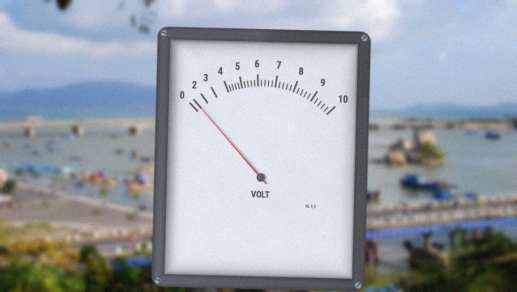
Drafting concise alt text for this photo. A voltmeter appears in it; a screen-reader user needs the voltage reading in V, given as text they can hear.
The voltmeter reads 1 V
